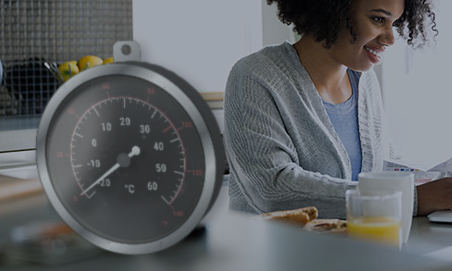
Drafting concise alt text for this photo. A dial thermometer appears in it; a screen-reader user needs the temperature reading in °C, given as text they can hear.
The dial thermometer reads -18 °C
